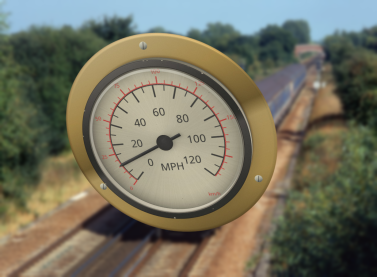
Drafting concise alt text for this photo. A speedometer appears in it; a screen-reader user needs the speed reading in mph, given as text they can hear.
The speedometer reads 10 mph
